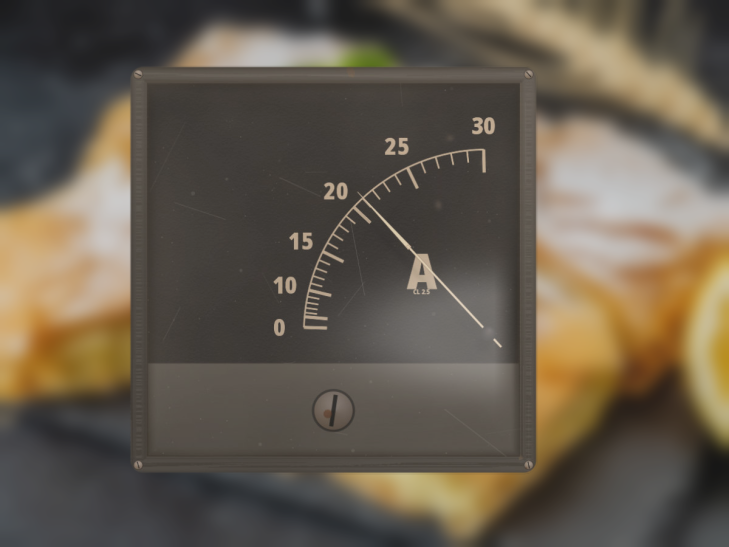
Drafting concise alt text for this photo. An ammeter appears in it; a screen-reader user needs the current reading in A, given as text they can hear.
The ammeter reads 21 A
